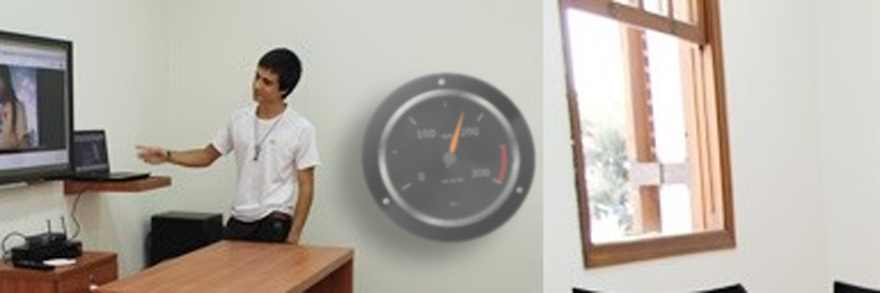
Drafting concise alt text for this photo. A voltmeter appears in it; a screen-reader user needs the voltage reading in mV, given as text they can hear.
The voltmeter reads 175 mV
